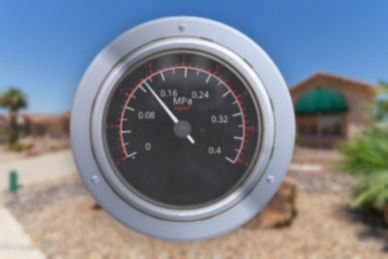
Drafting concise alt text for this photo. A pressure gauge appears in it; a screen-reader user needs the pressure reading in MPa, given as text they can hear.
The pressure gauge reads 0.13 MPa
